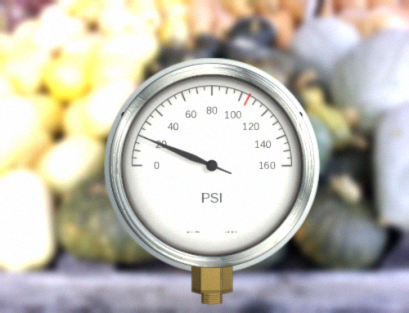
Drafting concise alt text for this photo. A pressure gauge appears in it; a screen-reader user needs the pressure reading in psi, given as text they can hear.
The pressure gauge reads 20 psi
